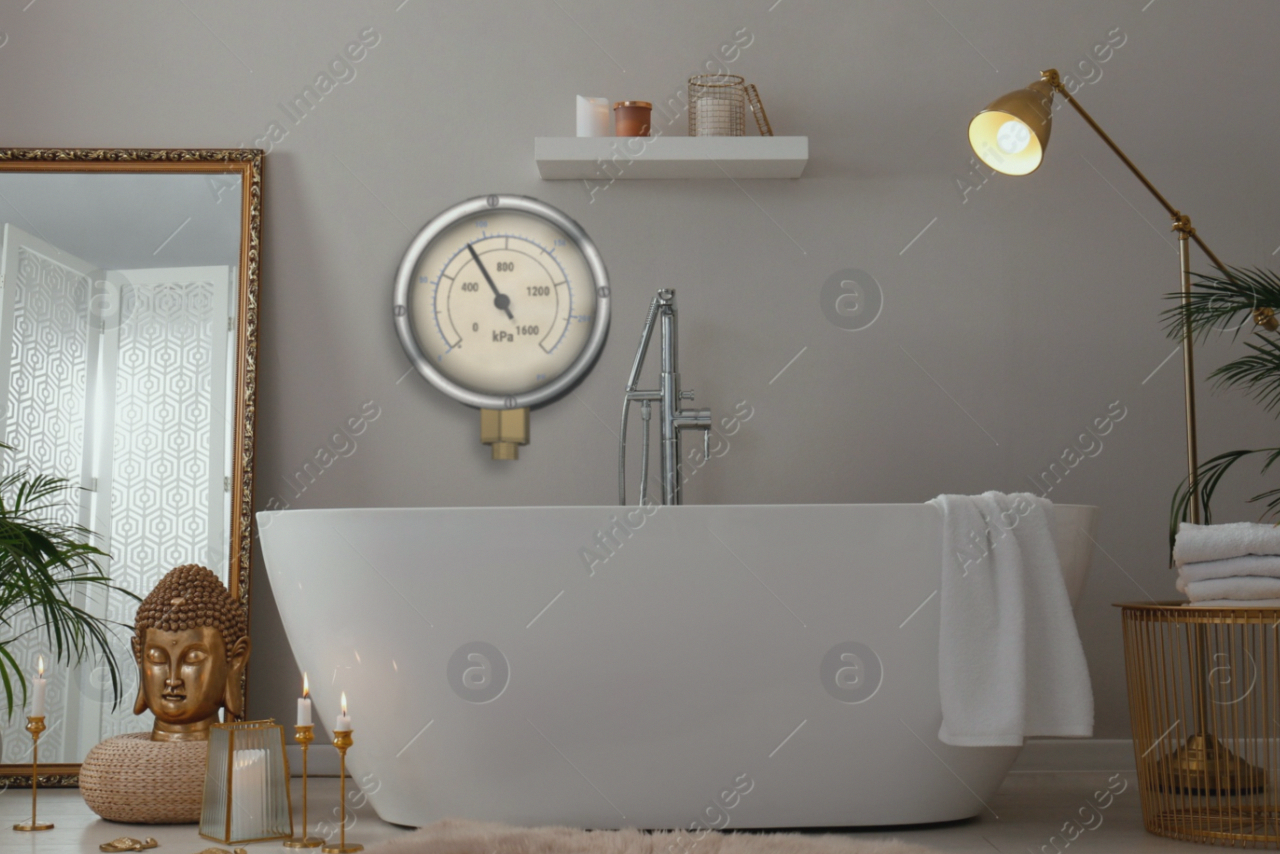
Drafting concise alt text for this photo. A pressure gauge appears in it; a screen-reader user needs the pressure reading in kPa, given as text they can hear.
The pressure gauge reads 600 kPa
